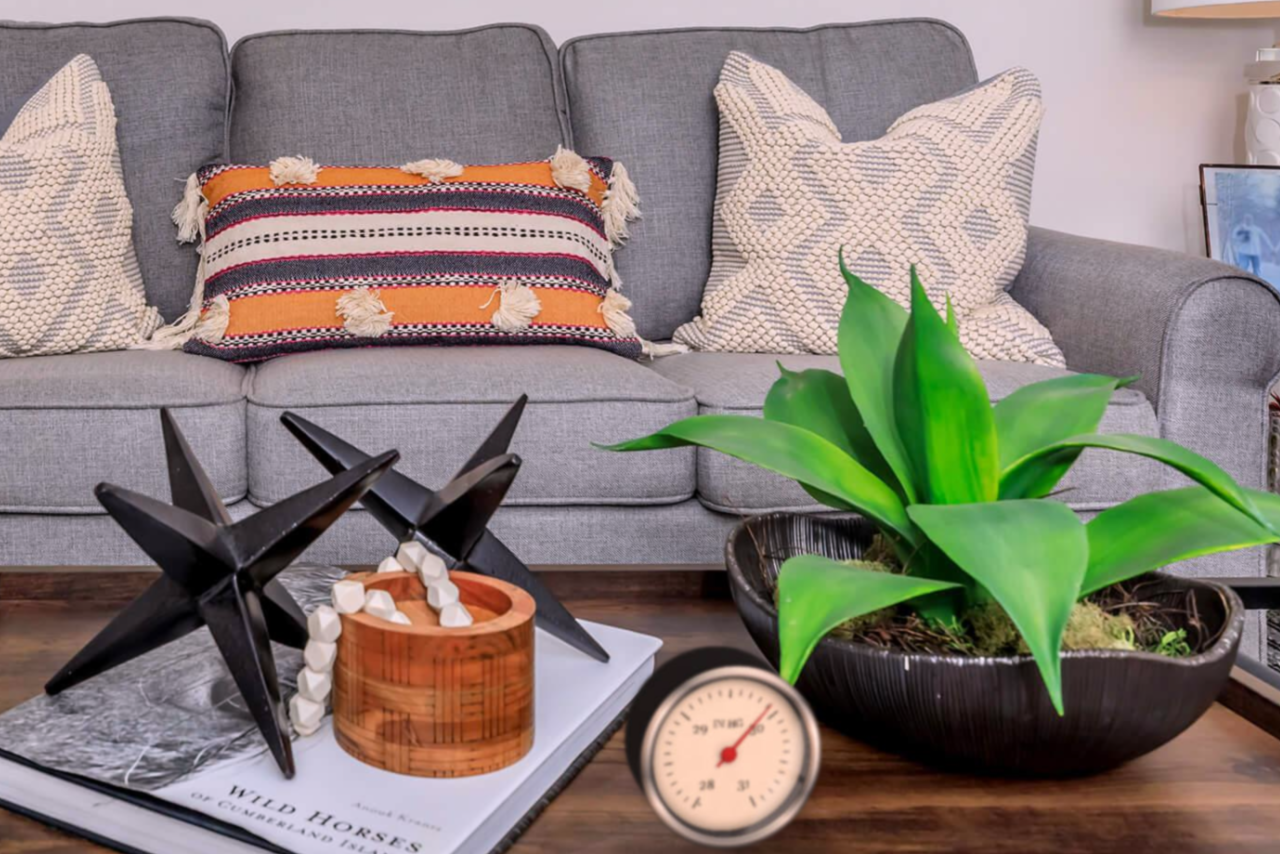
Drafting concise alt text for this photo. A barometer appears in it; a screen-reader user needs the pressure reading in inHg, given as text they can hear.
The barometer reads 29.9 inHg
